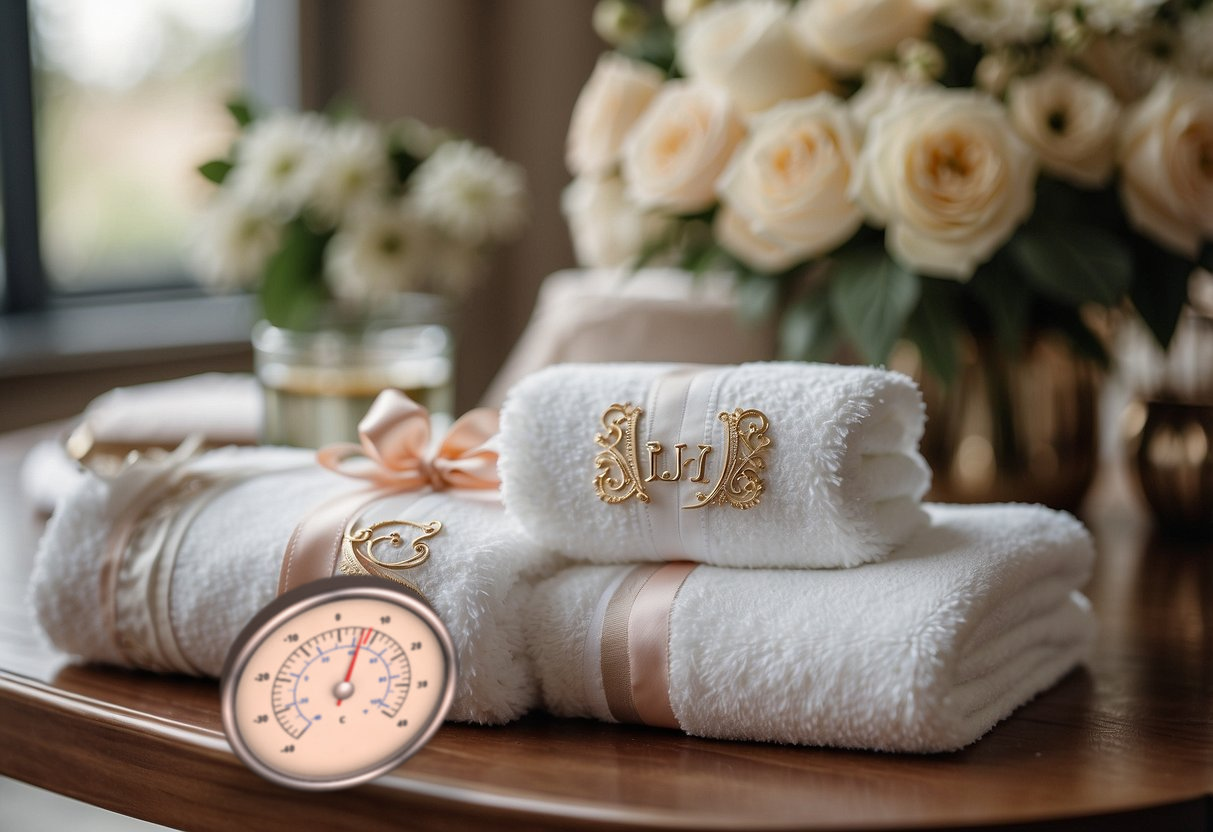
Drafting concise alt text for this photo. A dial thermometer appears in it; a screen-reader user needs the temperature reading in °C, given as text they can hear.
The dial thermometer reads 6 °C
